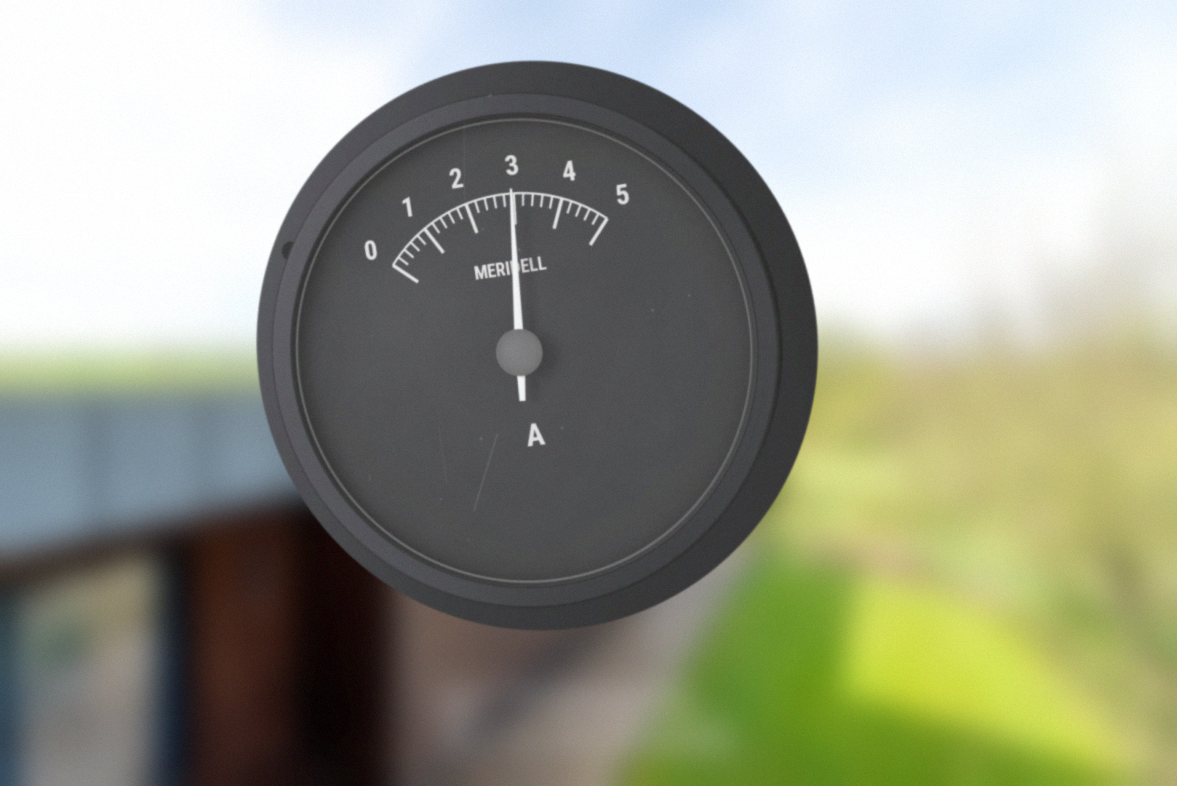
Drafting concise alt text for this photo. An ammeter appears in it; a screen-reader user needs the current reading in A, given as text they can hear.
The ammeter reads 3 A
